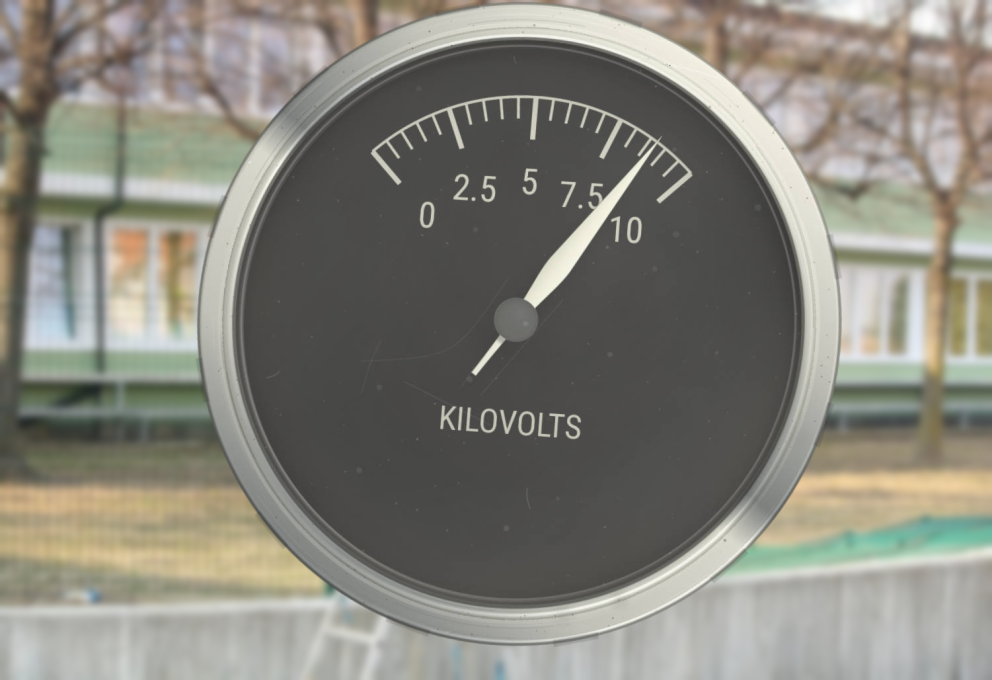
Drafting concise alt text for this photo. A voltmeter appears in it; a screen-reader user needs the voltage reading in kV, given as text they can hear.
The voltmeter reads 8.75 kV
